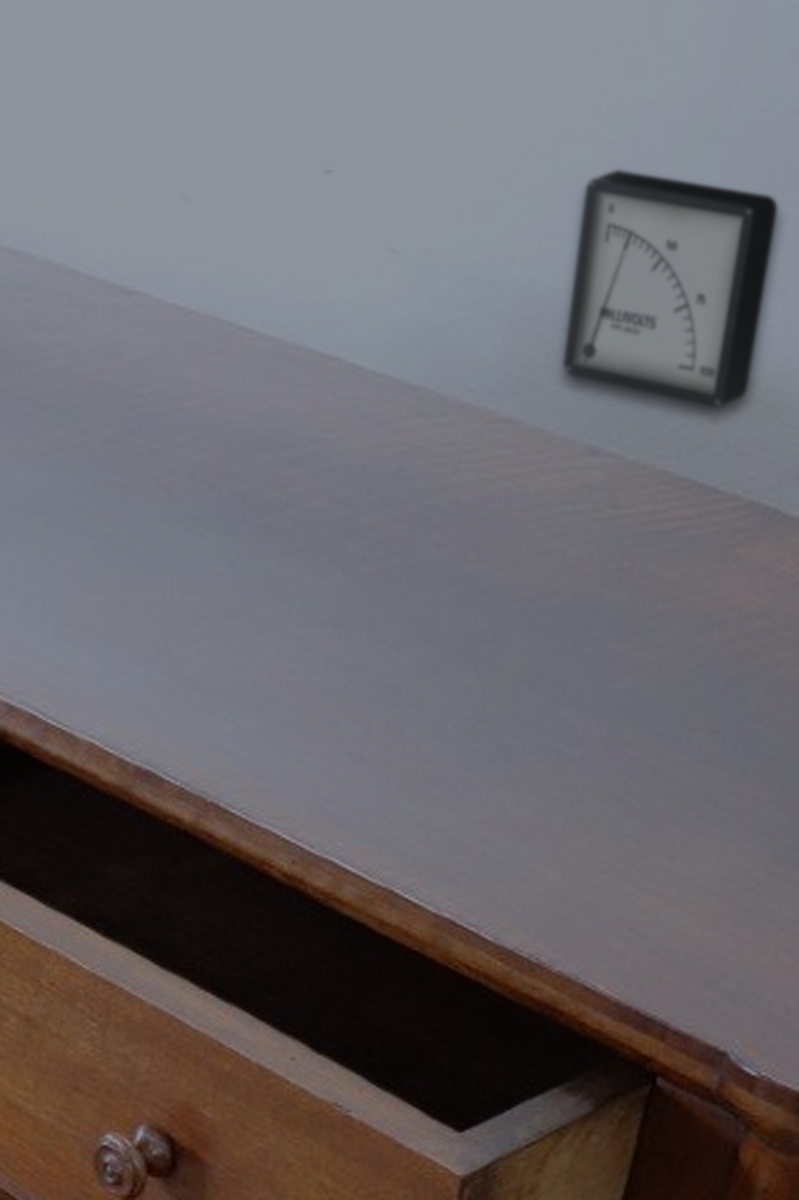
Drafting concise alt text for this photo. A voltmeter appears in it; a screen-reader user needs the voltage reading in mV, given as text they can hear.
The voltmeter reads 25 mV
